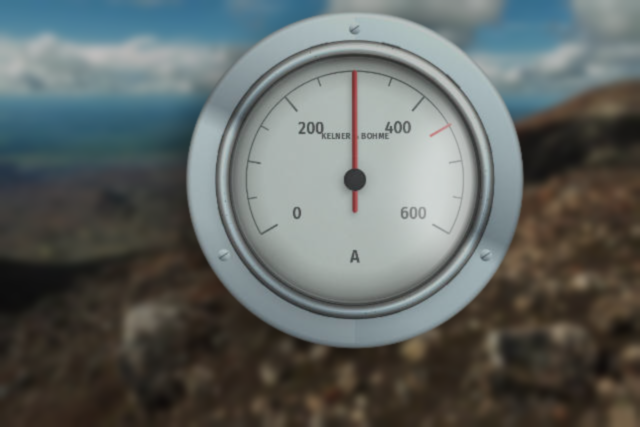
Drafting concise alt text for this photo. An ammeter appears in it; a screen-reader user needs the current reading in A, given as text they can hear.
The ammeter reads 300 A
